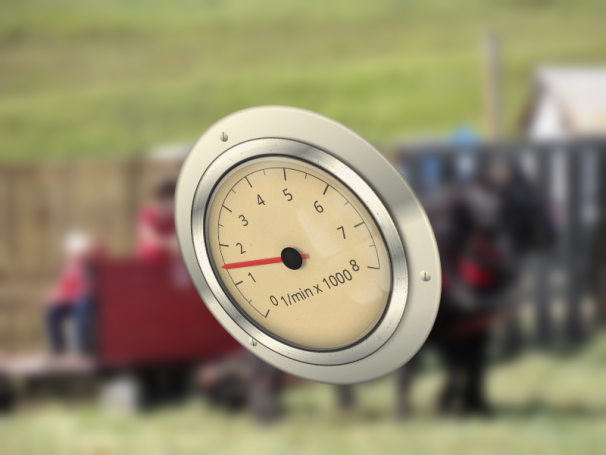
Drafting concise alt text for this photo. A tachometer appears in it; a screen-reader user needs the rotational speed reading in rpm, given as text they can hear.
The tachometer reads 1500 rpm
